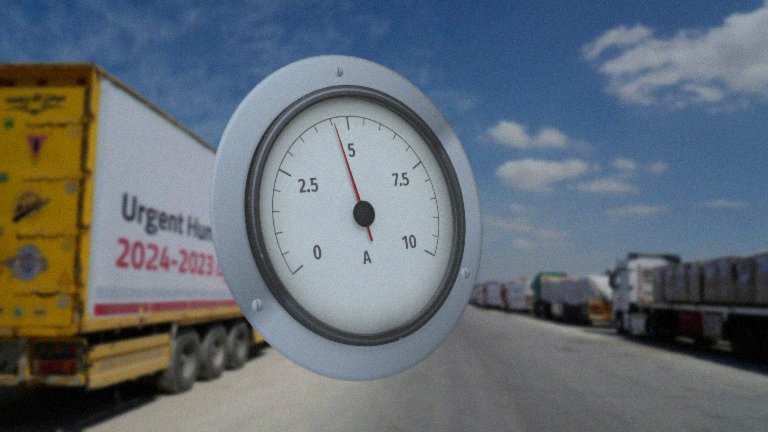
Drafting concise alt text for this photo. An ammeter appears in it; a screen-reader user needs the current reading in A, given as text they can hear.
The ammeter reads 4.5 A
